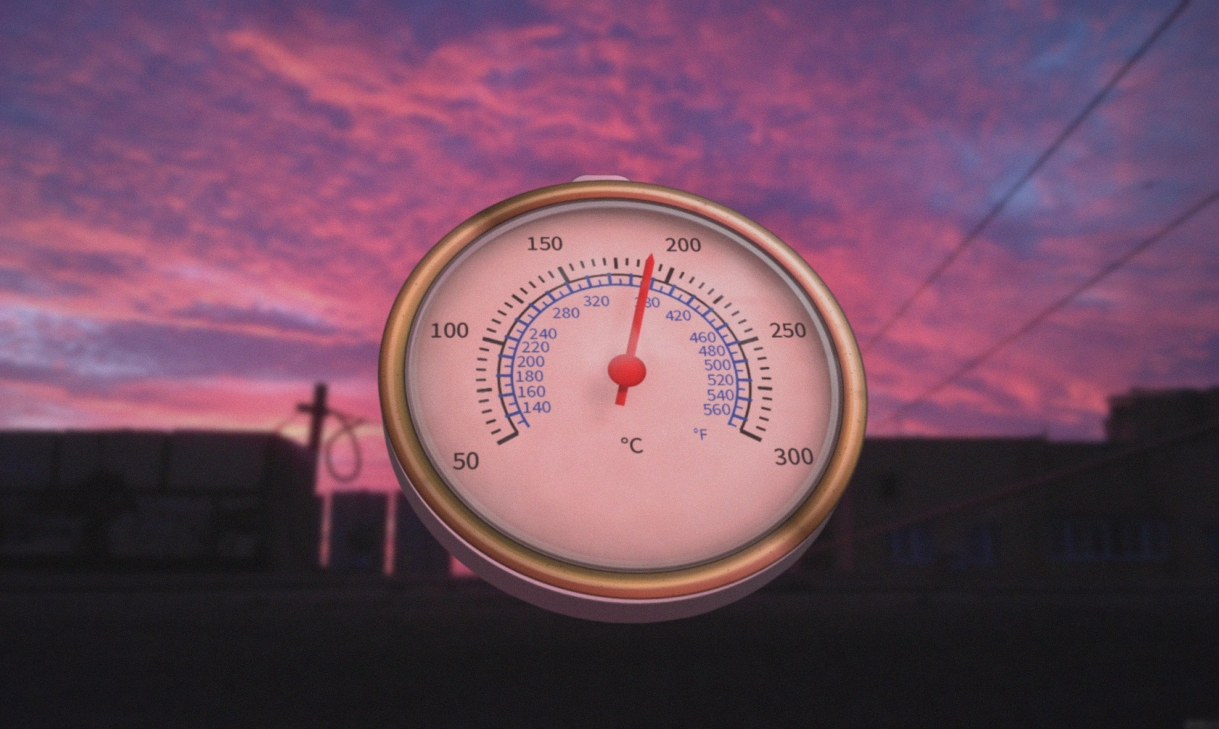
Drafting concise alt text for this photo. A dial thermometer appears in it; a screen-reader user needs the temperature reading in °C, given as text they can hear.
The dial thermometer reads 190 °C
